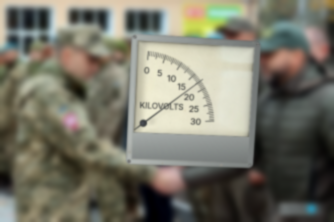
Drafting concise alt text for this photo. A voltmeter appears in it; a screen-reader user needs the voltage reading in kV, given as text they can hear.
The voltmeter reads 17.5 kV
